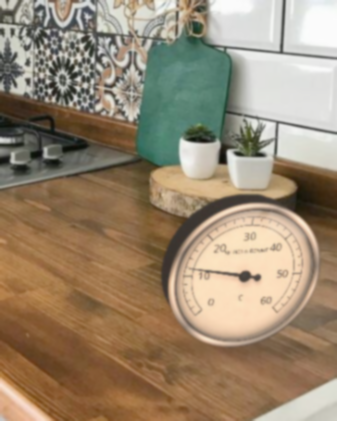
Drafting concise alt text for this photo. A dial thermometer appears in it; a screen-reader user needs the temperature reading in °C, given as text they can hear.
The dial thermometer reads 12 °C
